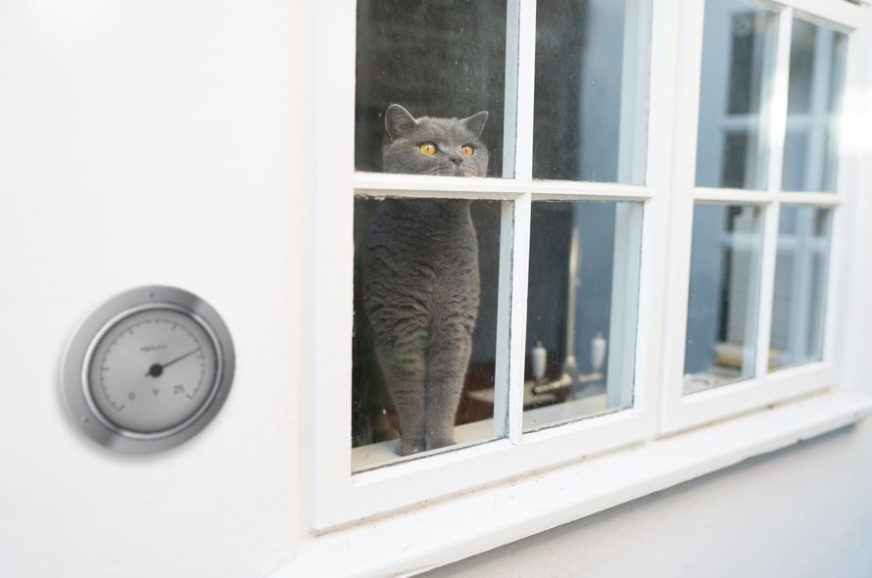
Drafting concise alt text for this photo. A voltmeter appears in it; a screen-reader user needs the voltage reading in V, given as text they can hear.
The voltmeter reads 19 V
